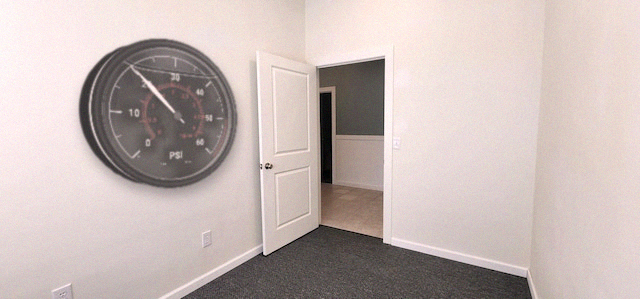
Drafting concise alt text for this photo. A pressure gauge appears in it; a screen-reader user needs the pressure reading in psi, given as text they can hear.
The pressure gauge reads 20 psi
